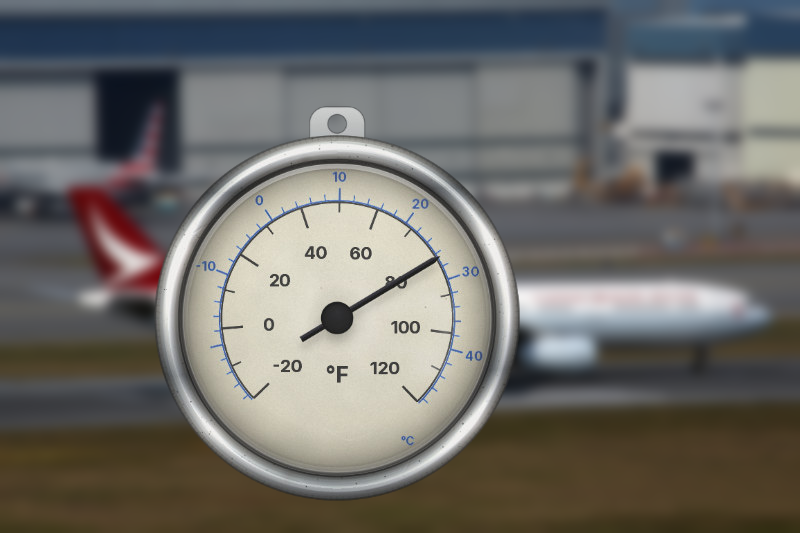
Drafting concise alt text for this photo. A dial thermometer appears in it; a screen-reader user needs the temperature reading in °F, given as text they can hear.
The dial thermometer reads 80 °F
